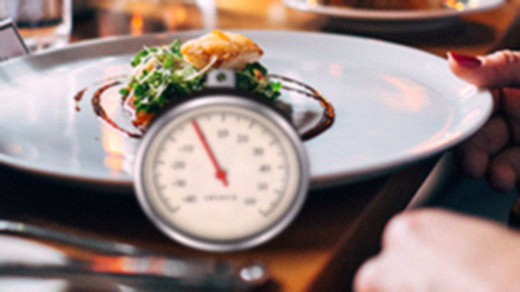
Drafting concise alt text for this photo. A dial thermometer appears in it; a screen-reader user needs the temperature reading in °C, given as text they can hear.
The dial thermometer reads 0 °C
